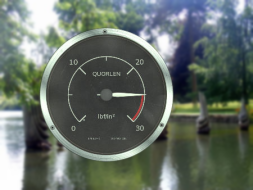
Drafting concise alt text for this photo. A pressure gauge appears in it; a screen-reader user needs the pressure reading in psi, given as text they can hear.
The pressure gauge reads 25 psi
